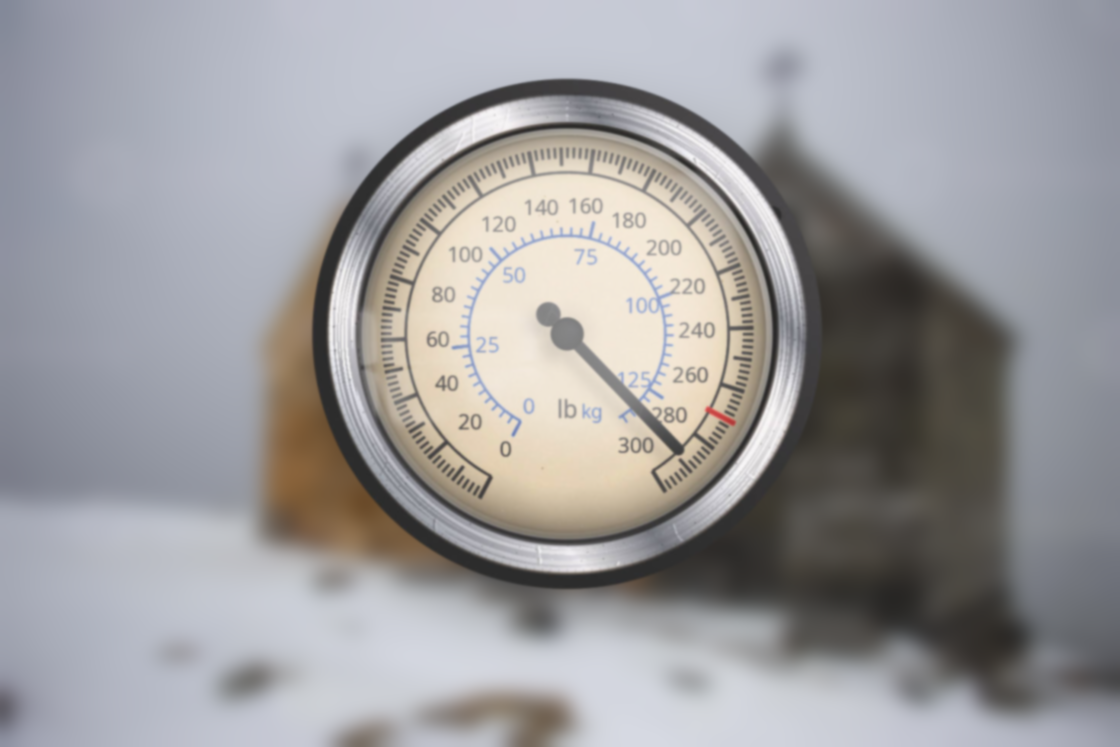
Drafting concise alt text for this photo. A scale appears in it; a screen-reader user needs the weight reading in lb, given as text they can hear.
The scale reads 288 lb
